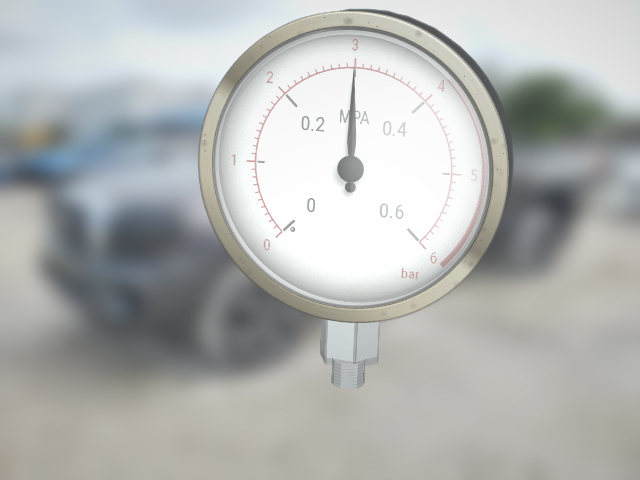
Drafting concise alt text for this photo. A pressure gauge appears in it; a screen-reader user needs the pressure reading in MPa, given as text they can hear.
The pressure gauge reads 0.3 MPa
